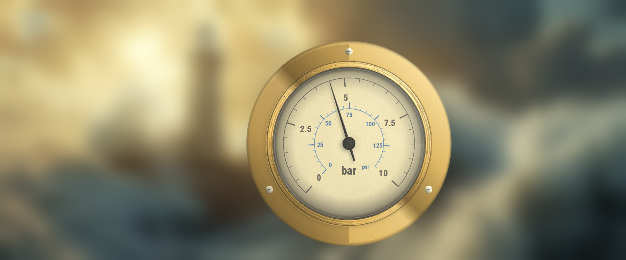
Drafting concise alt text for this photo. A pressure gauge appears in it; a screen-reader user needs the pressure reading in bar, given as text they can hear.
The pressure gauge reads 4.5 bar
